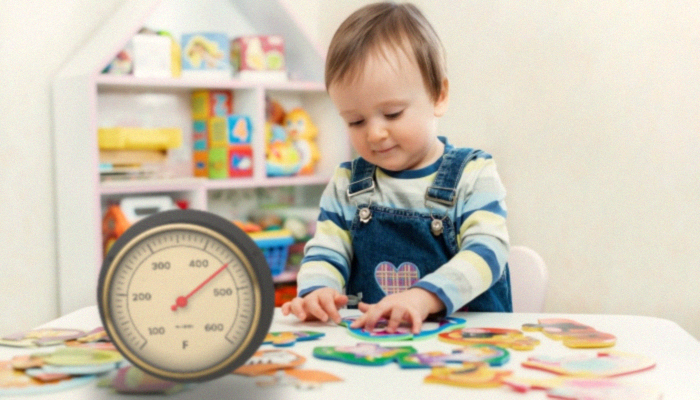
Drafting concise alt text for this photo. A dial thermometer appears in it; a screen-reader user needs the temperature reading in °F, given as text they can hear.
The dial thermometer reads 450 °F
